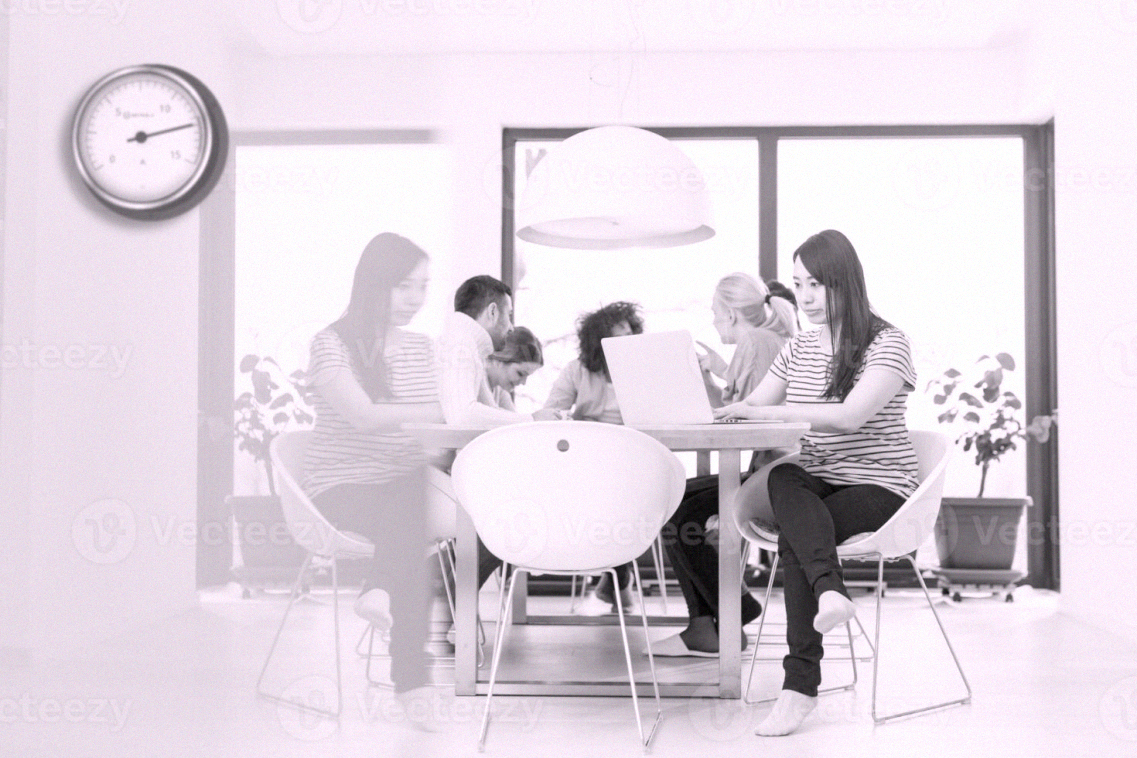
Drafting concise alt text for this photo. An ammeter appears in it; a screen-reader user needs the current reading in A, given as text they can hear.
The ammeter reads 12.5 A
